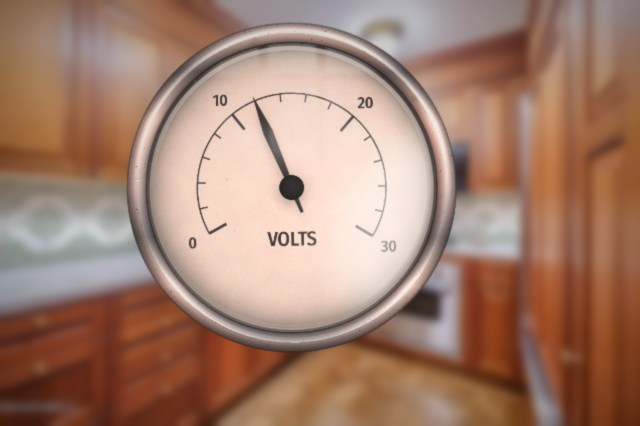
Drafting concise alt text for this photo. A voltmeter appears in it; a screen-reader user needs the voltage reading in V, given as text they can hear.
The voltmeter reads 12 V
